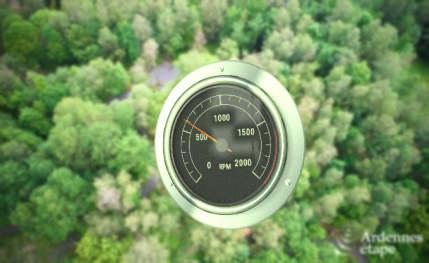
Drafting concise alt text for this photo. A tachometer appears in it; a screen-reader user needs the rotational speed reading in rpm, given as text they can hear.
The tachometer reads 600 rpm
